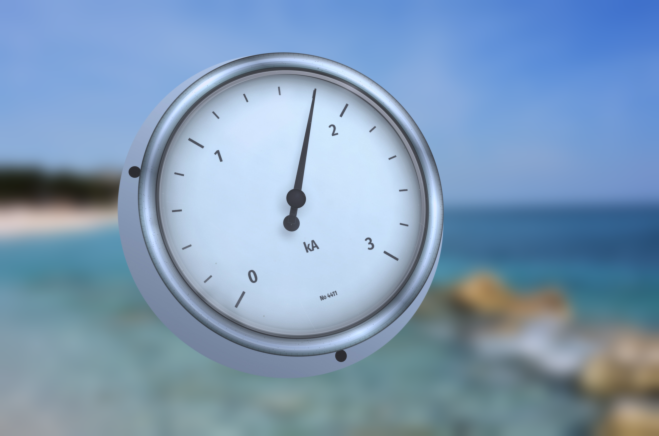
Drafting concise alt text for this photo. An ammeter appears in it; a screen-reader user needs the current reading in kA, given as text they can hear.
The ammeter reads 1.8 kA
